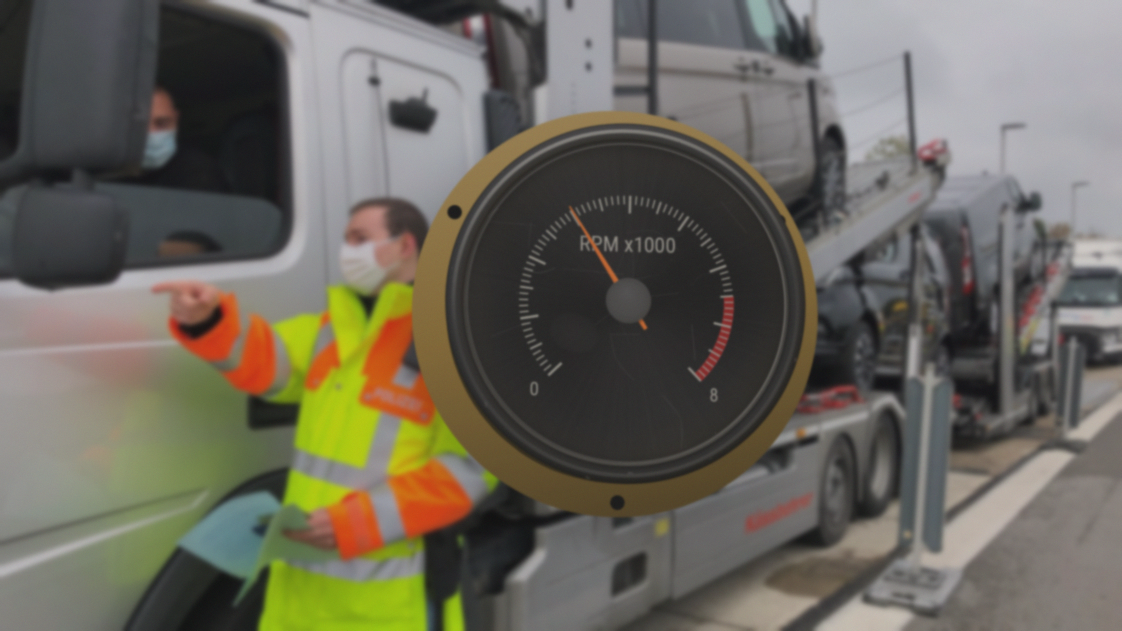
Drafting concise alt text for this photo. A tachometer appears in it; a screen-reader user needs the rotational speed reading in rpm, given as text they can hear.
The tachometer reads 3000 rpm
